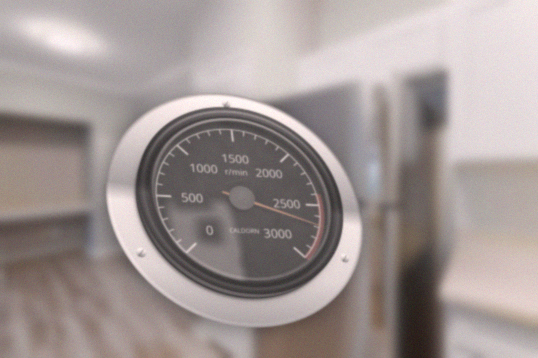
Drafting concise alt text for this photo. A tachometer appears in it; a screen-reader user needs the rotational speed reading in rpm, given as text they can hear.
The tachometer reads 2700 rpm
